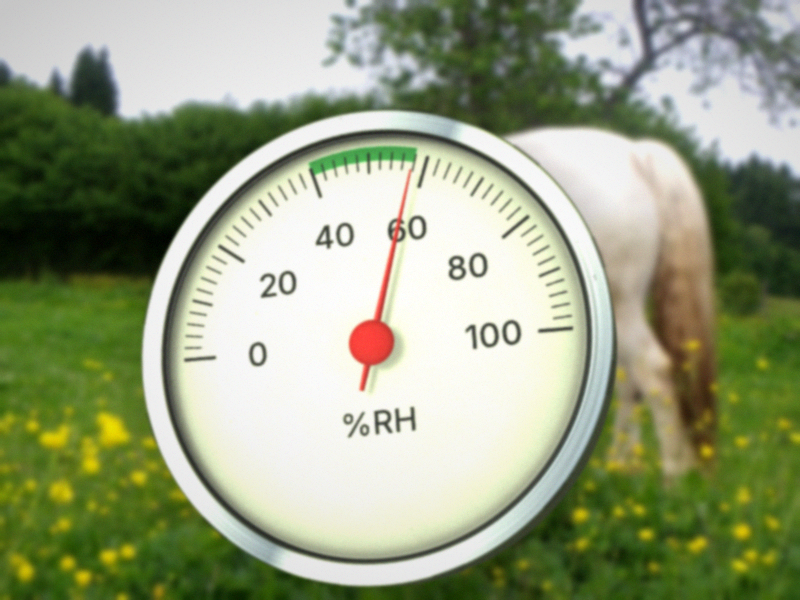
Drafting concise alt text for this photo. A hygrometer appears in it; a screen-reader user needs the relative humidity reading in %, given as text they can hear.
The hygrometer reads 58 %
